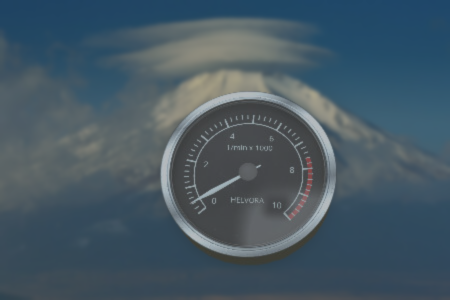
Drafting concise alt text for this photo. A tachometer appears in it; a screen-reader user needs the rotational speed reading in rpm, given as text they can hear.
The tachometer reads 400 rpm
